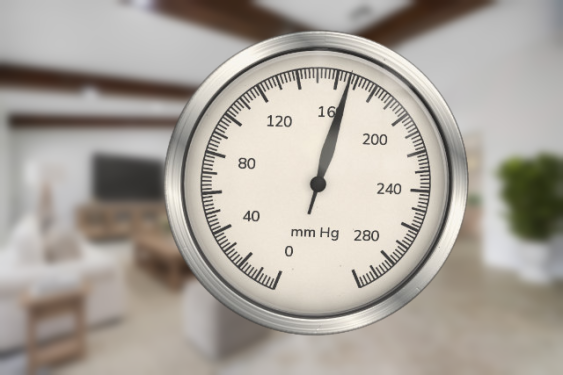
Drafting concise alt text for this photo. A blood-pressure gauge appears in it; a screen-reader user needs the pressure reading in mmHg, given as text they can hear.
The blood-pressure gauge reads 166 mmHg
